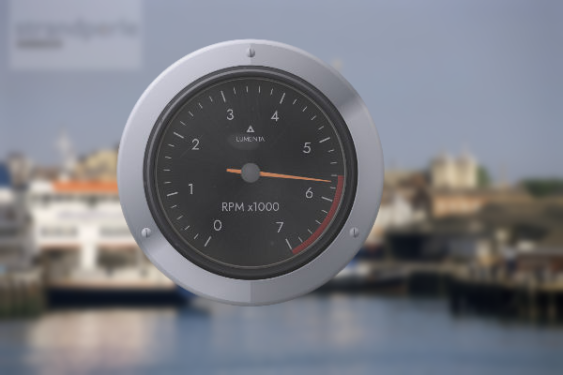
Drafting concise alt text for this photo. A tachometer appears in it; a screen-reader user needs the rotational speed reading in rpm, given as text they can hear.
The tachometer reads 5700 rpm
